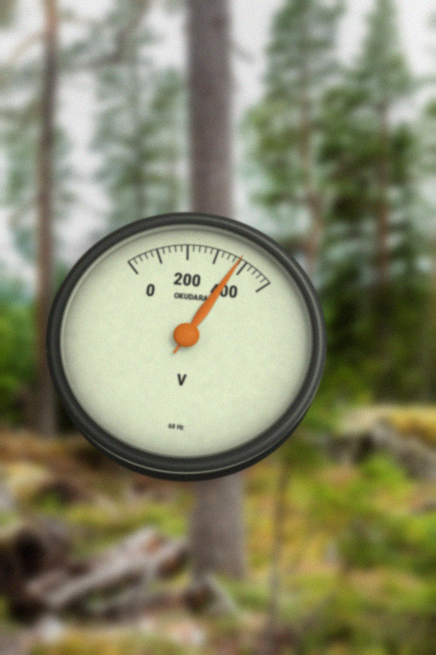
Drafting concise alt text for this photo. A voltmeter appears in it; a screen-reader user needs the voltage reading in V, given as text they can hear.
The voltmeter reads 380 V
